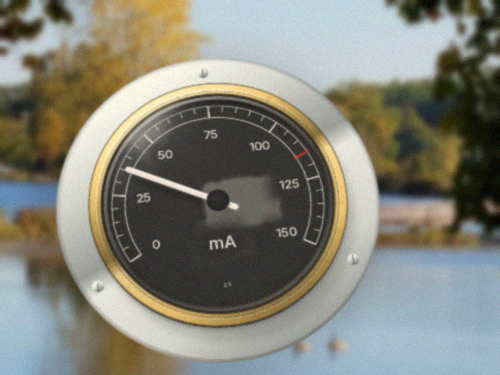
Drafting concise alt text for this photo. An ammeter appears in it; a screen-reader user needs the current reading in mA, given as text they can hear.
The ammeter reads 35 mA
